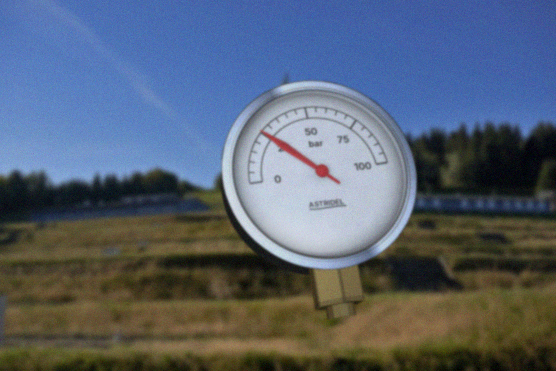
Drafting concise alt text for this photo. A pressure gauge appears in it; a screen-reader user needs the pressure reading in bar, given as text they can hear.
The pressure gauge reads 25 bar
